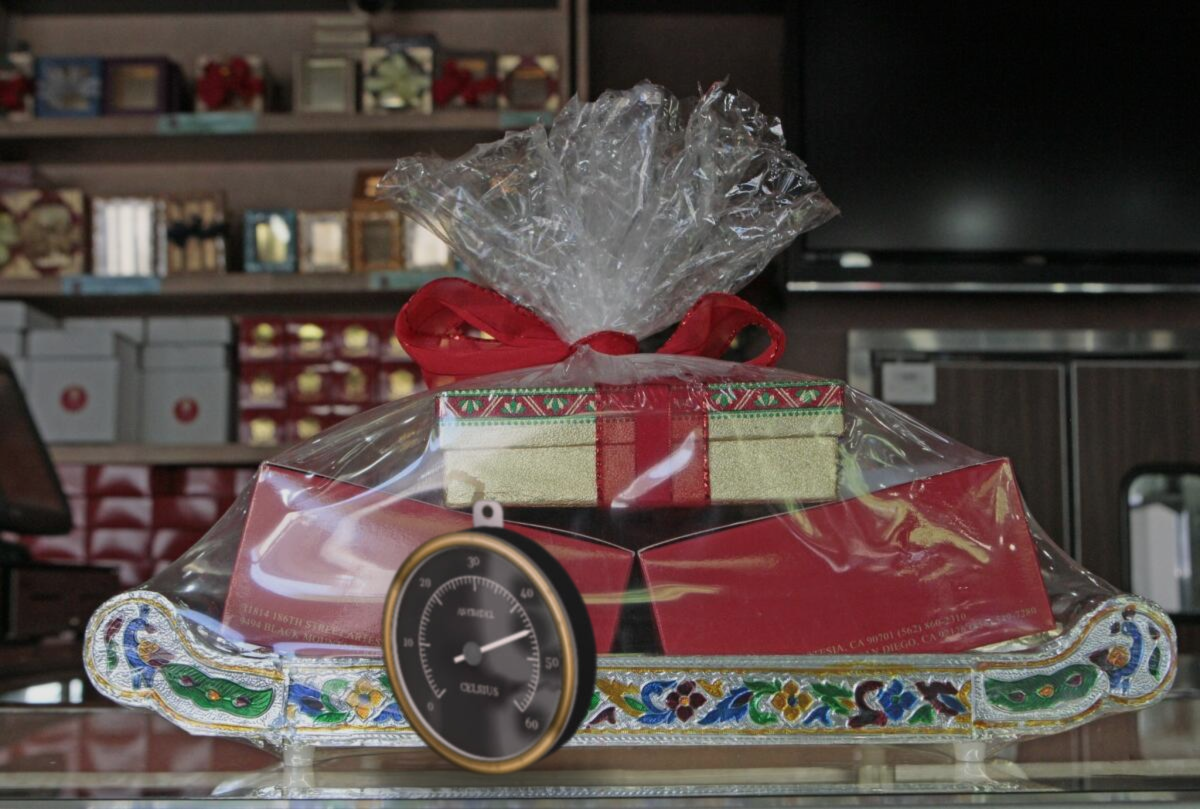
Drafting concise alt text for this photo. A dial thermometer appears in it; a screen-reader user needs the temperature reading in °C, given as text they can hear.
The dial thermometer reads 45 °C
